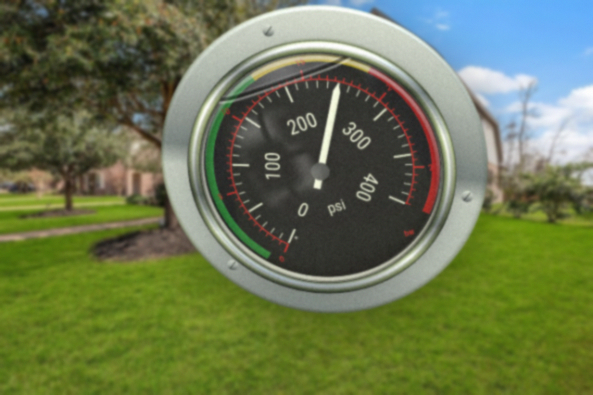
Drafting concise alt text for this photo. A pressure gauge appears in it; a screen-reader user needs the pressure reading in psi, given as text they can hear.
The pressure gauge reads 250 psi
